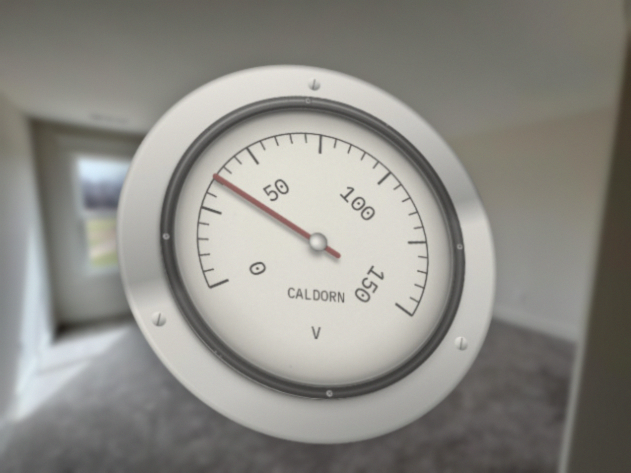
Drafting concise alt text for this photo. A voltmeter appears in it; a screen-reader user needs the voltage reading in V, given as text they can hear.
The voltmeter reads 35 V
